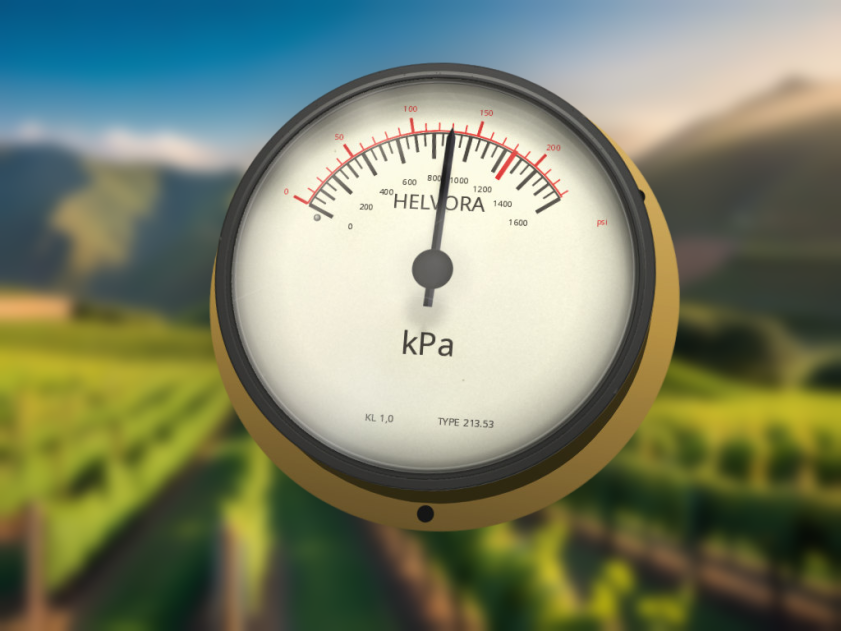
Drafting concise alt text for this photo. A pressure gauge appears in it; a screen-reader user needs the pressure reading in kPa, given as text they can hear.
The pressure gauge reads 900 kPa
